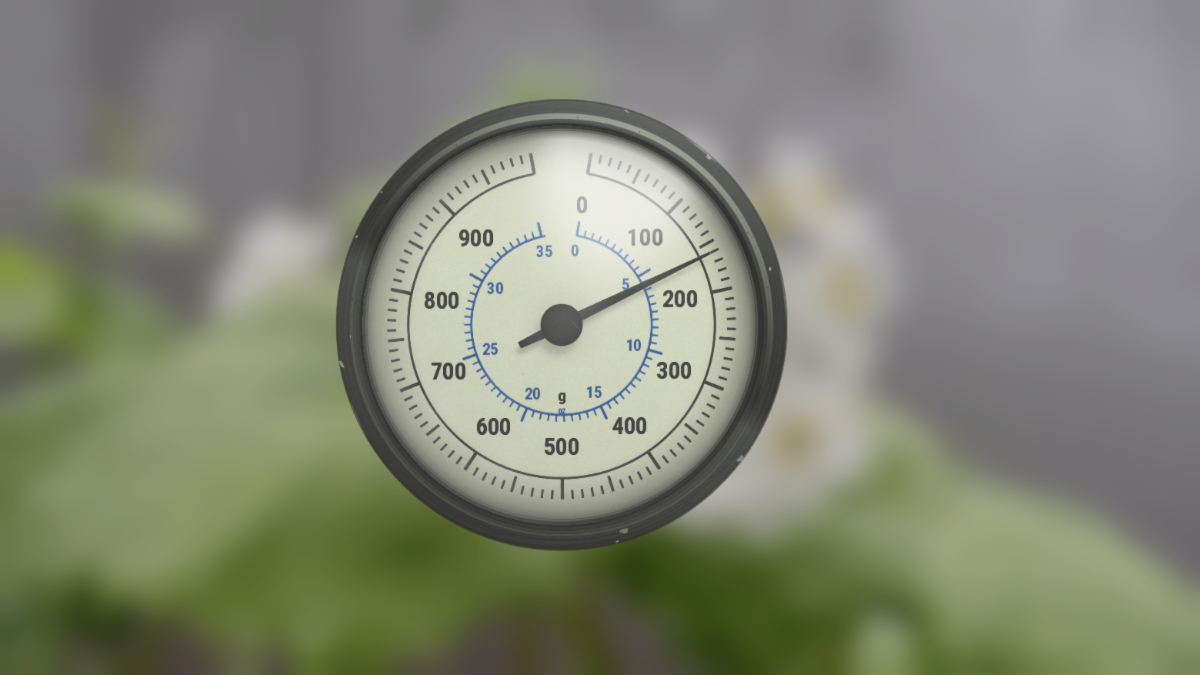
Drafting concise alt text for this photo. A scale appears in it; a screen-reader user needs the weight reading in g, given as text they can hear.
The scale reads 160 g
